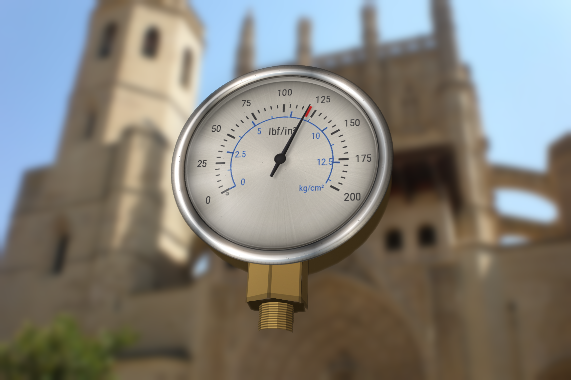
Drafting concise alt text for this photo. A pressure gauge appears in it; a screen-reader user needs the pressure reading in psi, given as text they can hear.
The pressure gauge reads 120 psi
